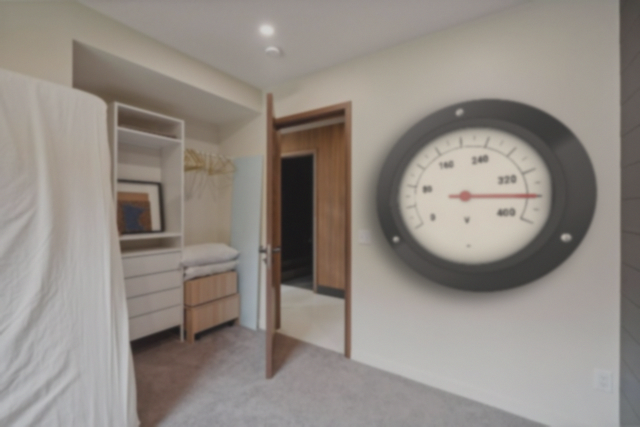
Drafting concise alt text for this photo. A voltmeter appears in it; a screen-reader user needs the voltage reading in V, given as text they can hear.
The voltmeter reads 360 V
